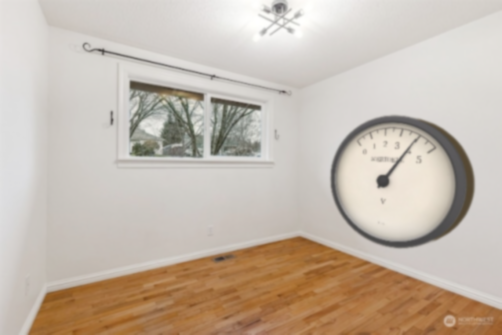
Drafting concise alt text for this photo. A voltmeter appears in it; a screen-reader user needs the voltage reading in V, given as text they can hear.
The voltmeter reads 4 V
